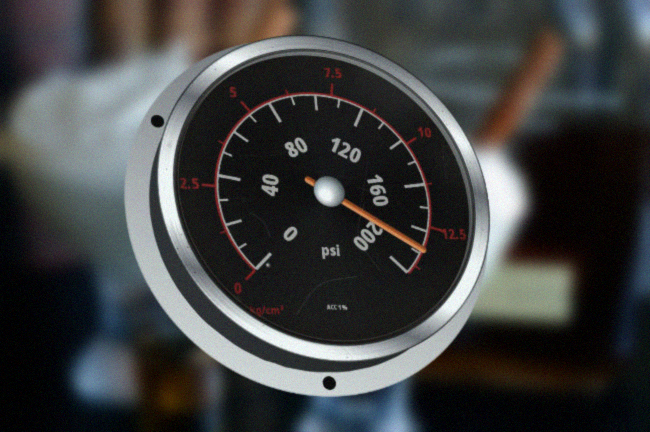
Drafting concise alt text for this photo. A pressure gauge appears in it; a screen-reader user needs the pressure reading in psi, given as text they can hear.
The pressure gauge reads 190 psi
